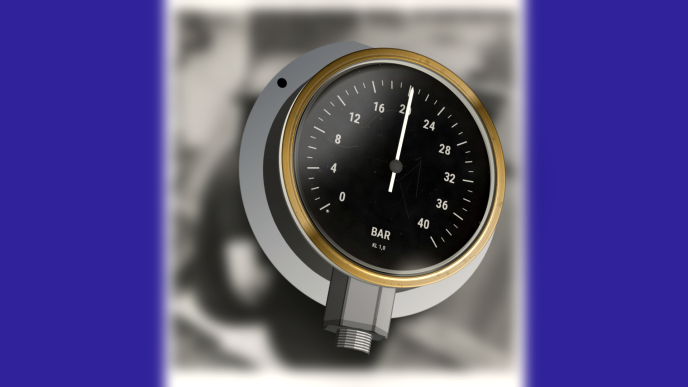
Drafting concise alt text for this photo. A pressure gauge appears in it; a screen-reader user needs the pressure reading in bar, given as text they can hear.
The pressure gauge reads 20 bar
